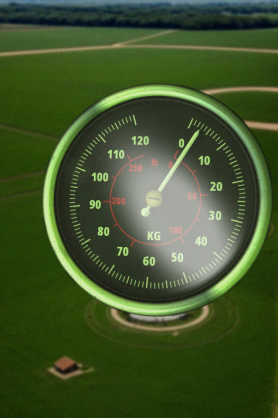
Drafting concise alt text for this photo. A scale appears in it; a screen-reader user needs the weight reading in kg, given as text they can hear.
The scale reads 3 kg
